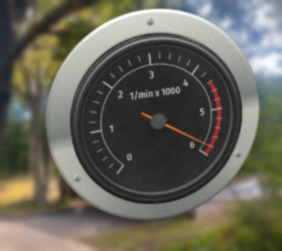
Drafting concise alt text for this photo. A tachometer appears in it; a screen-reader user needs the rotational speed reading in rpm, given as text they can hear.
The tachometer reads 5800 rpm
